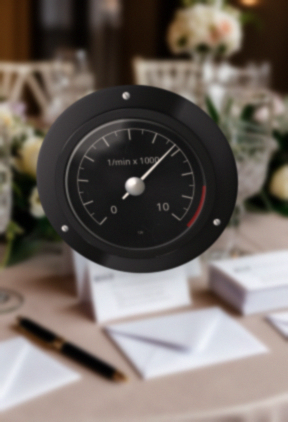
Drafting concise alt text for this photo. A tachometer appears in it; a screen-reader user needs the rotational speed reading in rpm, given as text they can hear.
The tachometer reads 6750 rpm
